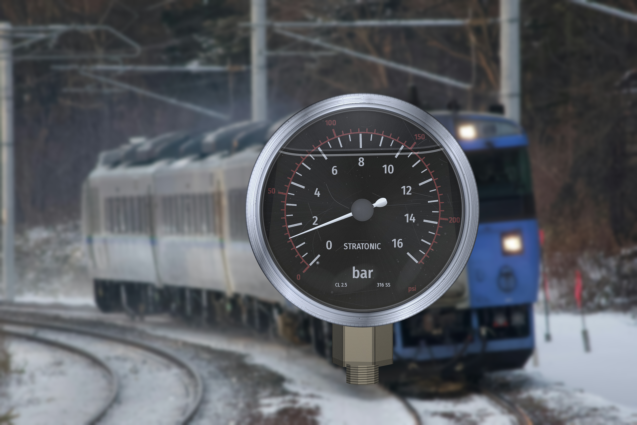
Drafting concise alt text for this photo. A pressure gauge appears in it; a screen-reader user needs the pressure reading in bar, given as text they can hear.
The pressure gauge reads 1.5 bar
